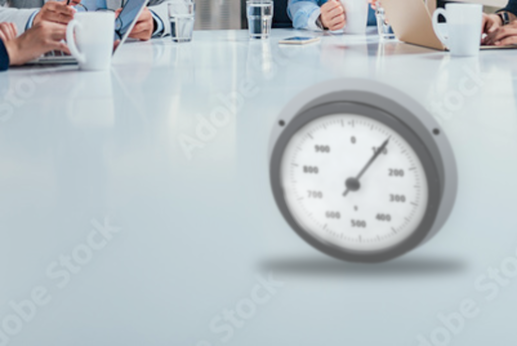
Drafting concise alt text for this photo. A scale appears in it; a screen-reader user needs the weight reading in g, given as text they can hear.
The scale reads 100 g
